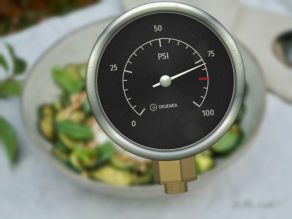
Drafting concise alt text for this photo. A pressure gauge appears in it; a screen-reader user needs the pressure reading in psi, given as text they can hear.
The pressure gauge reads 77.5 psi
